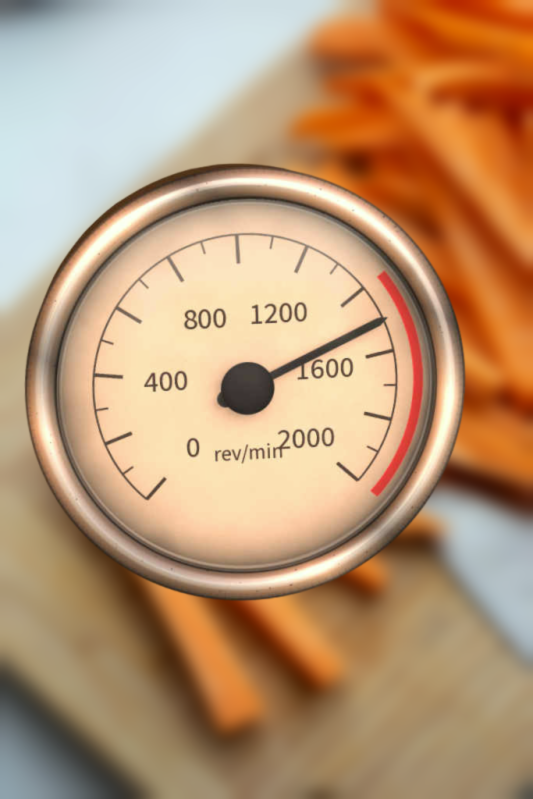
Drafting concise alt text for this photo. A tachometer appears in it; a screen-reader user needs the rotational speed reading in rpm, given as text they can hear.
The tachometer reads 1500 rpm
